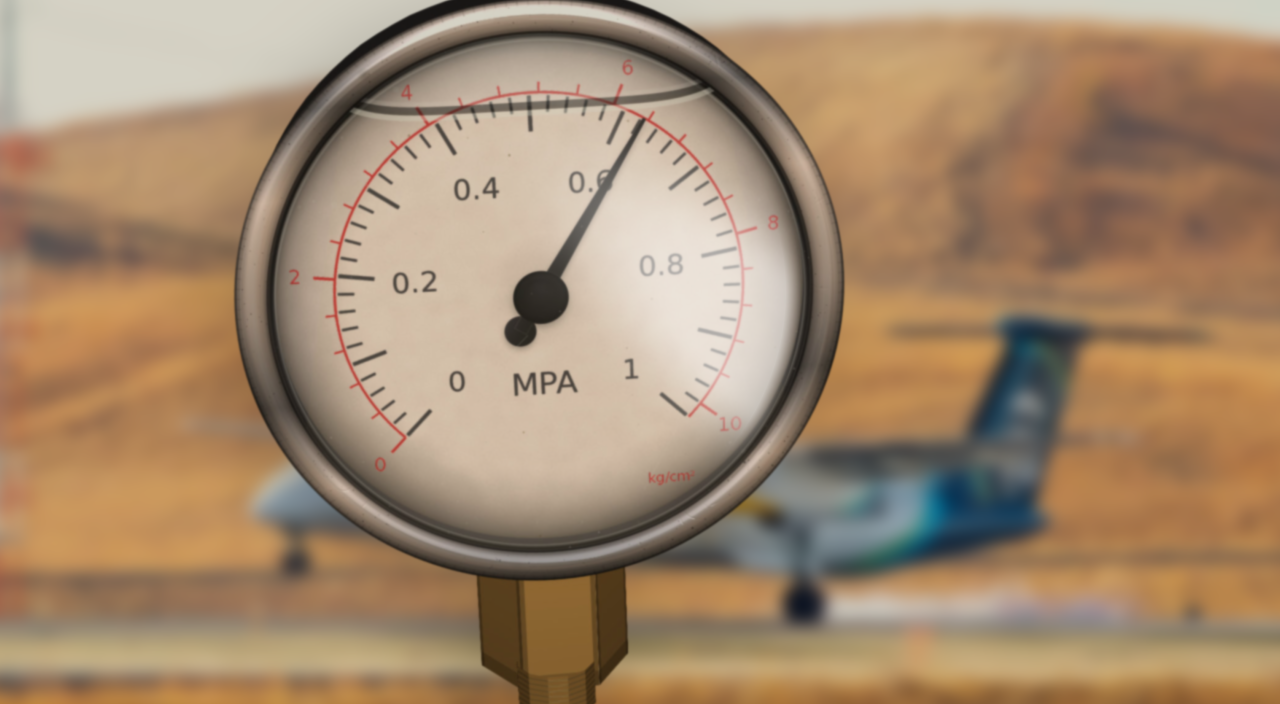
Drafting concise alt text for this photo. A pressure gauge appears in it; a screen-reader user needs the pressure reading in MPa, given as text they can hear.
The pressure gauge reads 0.62 MPa
